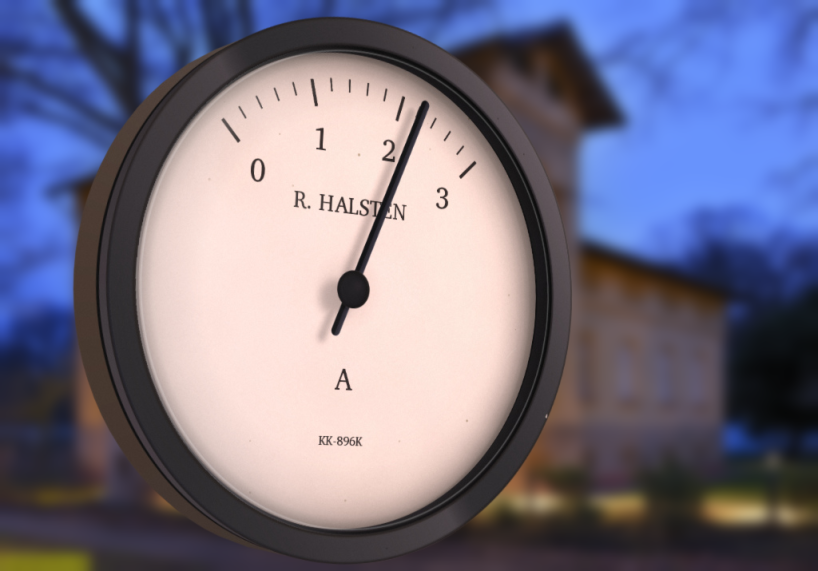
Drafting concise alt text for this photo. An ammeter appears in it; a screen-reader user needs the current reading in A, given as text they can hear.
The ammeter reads 2.2 A
